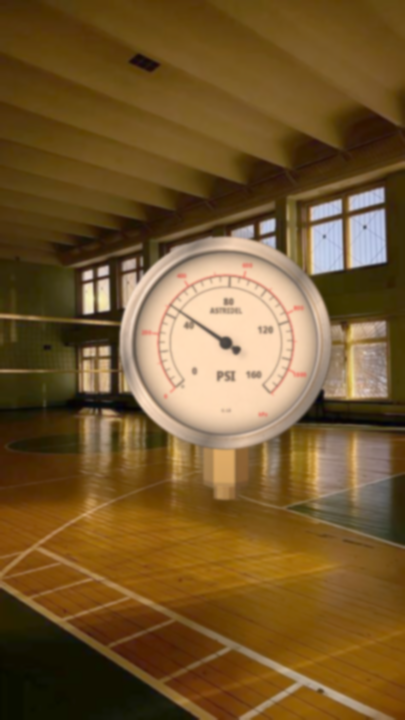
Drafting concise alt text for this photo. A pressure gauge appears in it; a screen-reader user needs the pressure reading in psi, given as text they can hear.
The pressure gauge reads 45 psi
